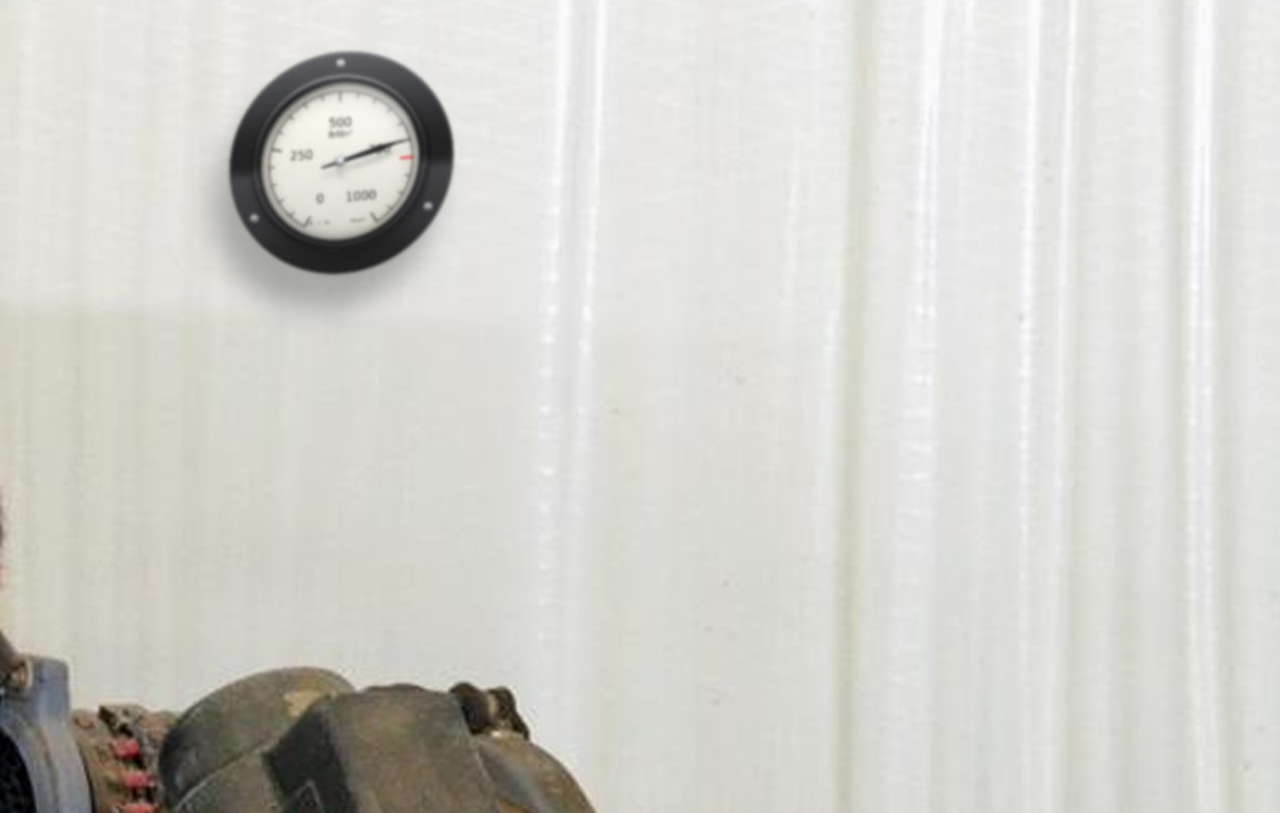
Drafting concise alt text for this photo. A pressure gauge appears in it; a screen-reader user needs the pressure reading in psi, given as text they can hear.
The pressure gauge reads 750 psi
